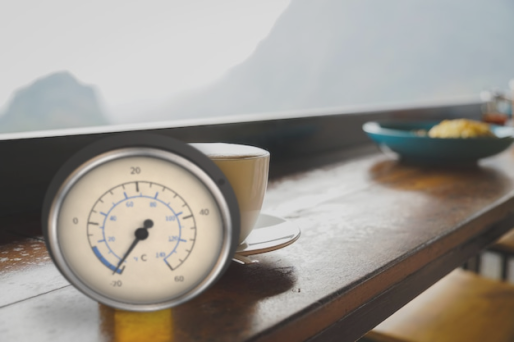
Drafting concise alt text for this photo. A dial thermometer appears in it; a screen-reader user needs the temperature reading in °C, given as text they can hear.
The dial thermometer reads -18 °C
